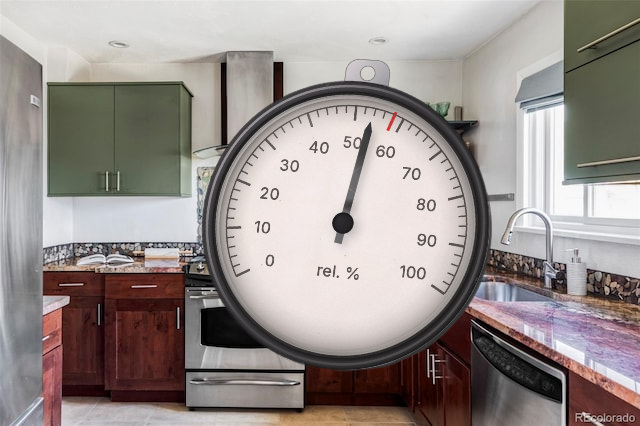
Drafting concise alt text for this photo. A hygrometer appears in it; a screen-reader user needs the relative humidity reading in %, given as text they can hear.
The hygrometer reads 54 %
